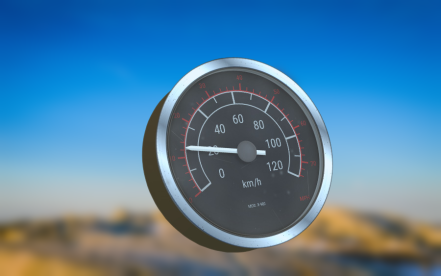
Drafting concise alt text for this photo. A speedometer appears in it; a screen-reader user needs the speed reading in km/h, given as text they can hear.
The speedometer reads 20 km/h
